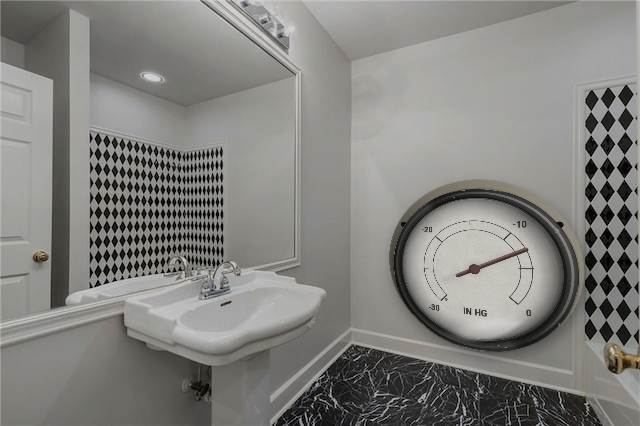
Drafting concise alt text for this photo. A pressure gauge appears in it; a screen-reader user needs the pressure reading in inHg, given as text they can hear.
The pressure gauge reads -7.5 inHg
